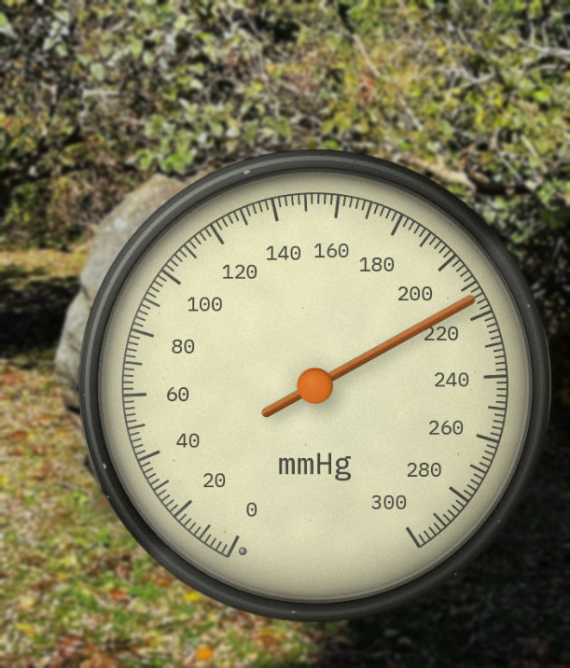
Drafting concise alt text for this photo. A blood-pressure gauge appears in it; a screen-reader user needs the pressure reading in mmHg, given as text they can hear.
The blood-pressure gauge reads 214 mmHg
